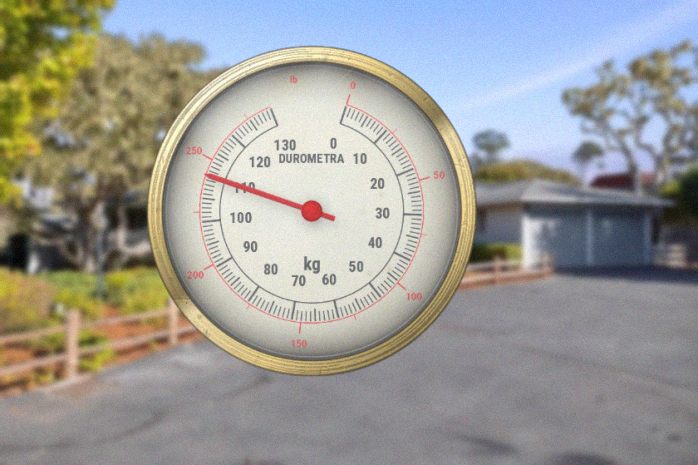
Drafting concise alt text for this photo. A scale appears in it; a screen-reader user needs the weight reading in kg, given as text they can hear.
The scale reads 110 kg
